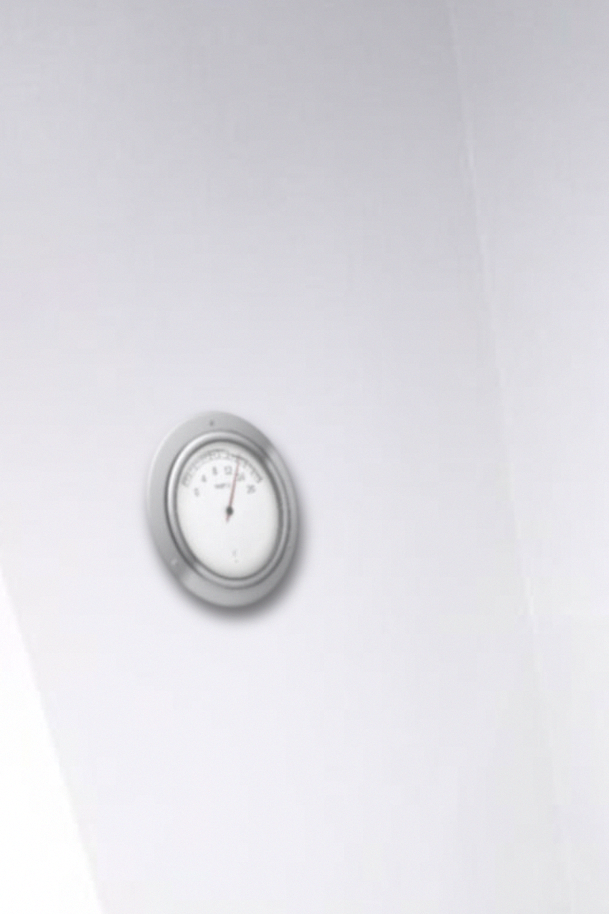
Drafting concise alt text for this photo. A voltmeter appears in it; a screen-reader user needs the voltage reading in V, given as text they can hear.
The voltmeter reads 14 V
